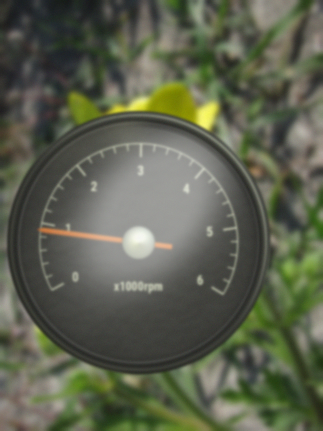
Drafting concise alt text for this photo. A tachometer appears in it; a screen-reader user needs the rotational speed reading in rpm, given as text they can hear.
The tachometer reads 900 rpm
